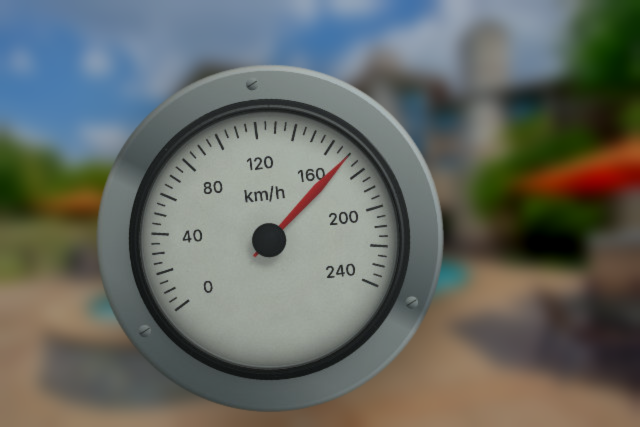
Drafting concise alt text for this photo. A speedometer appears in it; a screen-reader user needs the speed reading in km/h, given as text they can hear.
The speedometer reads 170 km/h
